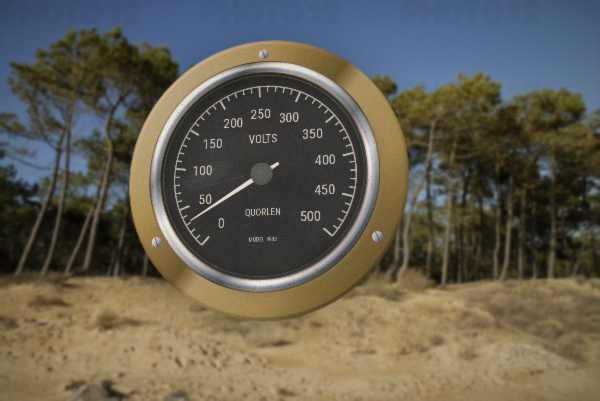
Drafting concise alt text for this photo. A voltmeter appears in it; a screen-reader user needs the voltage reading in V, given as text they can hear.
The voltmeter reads 30 V
